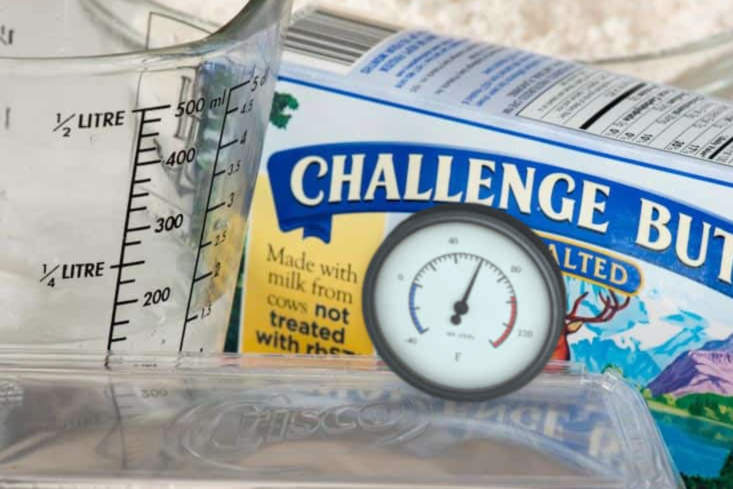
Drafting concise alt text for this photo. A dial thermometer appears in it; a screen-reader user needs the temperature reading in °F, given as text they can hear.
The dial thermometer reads 60 °F
